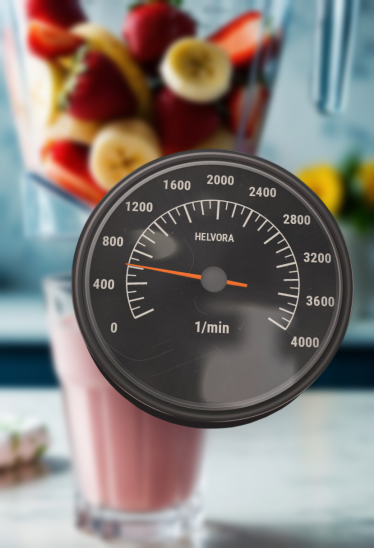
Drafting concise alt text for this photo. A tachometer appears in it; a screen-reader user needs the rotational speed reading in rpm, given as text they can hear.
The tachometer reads 600 rpm
